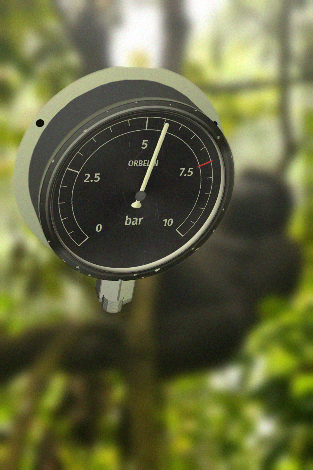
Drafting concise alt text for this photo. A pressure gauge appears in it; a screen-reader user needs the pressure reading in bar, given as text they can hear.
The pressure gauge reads 5.5 bar
